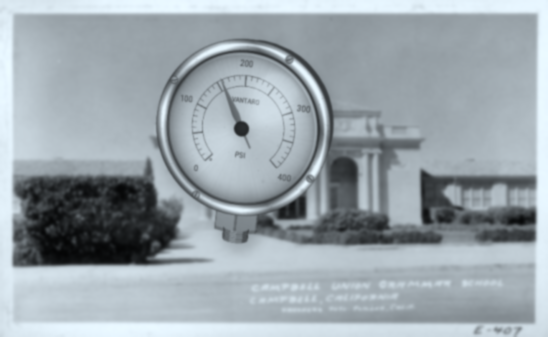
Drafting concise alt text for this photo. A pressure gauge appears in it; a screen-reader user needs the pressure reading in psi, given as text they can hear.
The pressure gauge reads 160 psi
